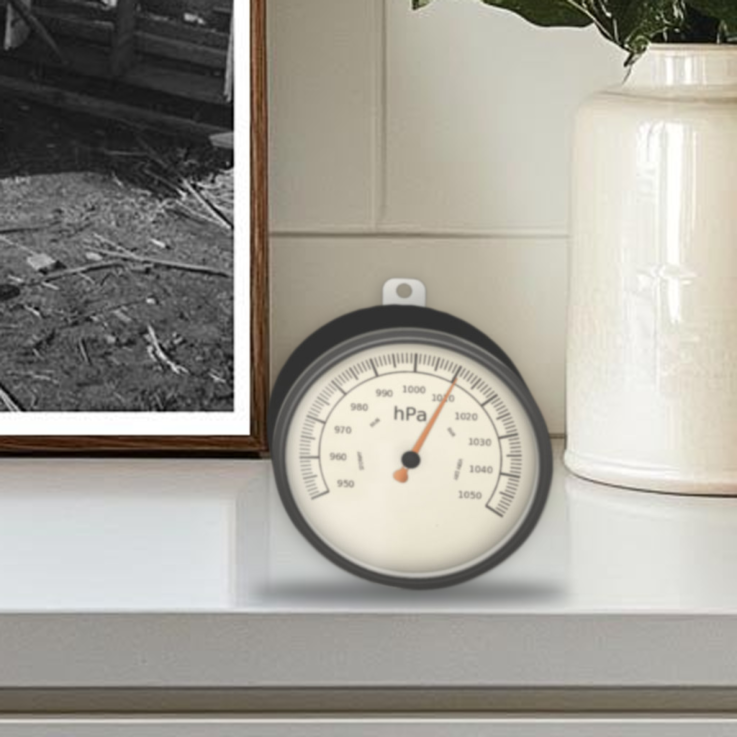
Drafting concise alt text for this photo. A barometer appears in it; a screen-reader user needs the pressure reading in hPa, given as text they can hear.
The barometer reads 1010 hPa
